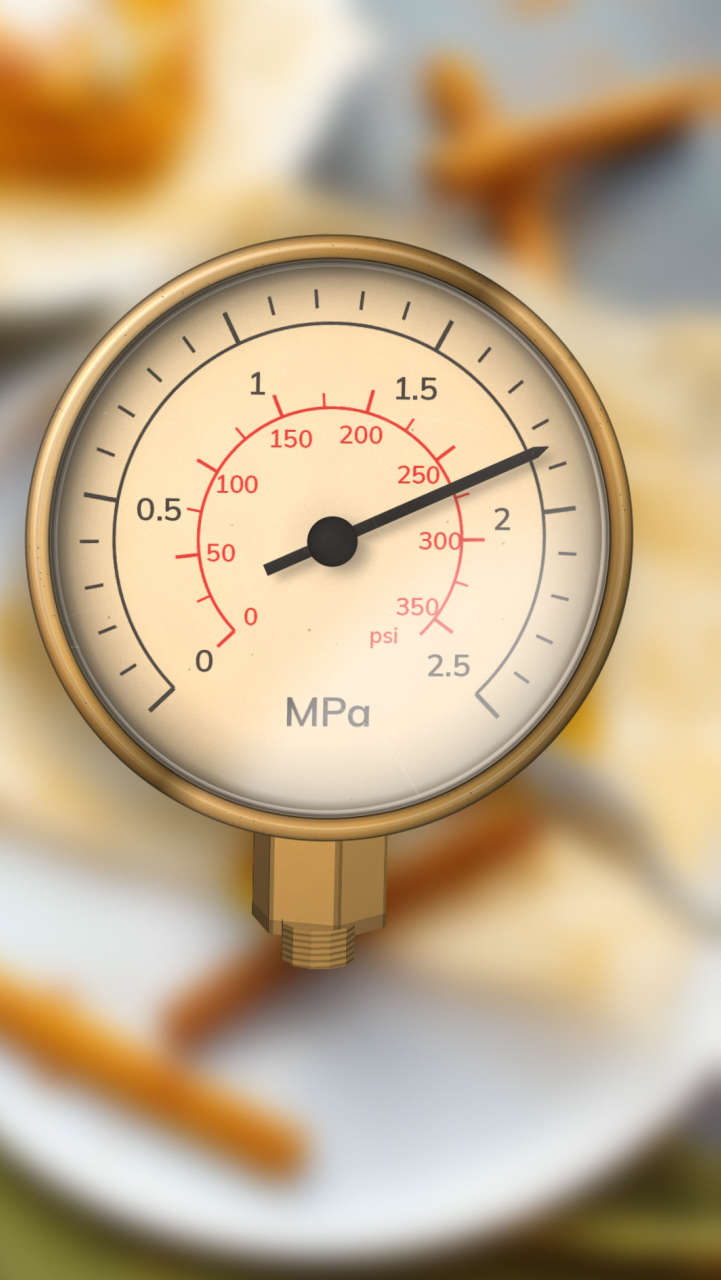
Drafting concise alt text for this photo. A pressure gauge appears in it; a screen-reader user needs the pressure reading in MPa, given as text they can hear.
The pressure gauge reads 1.85 MPa
